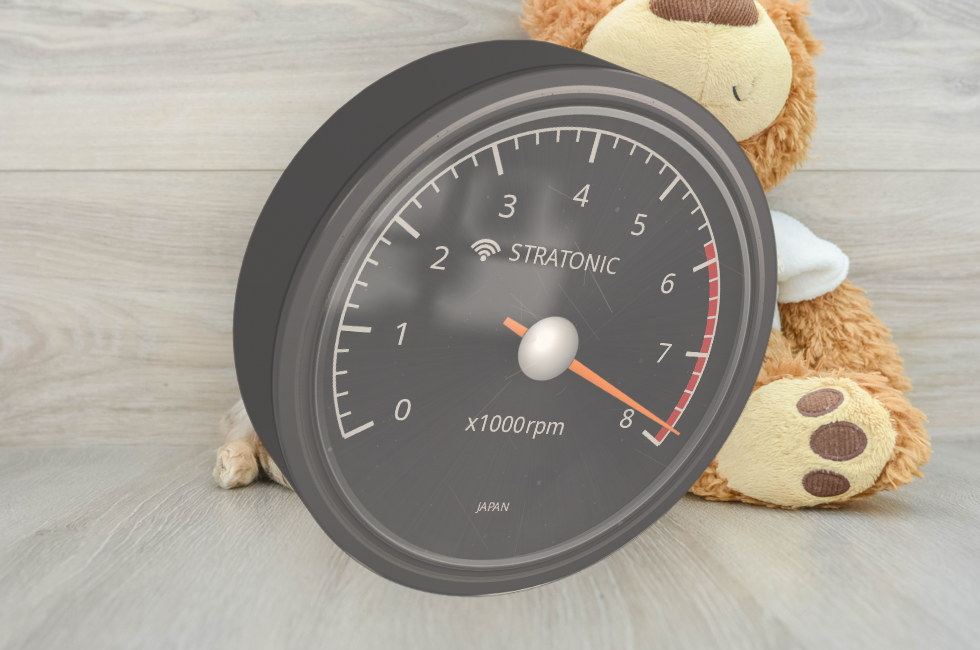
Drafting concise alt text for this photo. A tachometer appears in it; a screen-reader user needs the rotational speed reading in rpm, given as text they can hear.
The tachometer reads 7800 rpm
